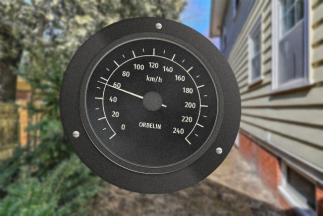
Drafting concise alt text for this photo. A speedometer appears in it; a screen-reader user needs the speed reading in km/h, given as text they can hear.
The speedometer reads 55 km/h
